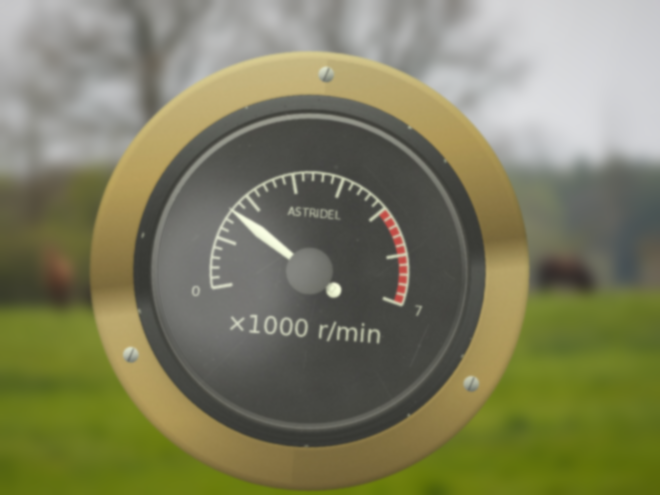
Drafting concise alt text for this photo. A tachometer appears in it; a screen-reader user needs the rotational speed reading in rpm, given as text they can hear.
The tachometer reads 1600 rpm
